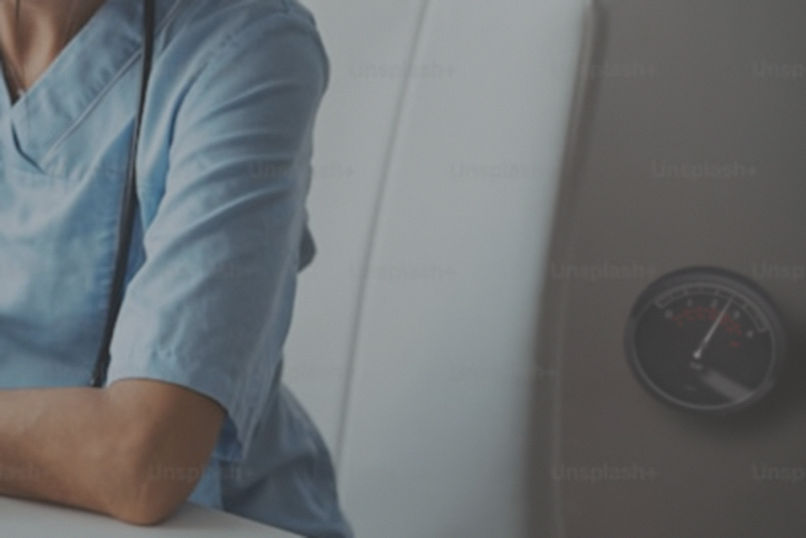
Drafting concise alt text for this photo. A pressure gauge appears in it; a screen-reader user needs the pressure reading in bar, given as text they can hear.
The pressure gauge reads 2.5 bar
